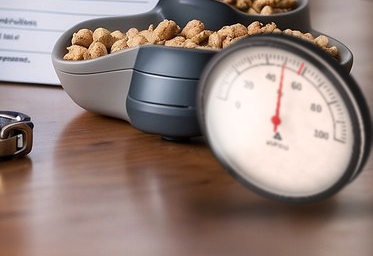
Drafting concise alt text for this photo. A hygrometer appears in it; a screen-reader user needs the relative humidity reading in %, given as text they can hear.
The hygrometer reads 50 %
